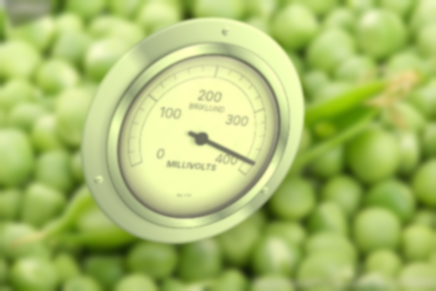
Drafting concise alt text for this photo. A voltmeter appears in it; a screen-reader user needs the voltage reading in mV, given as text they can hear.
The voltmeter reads 380 mV
